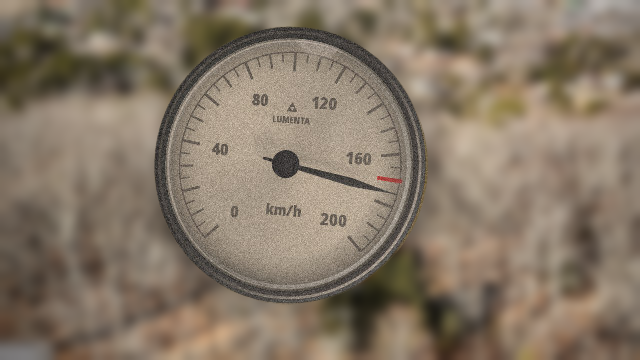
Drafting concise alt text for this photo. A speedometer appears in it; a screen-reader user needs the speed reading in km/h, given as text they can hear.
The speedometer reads 175 km/h
